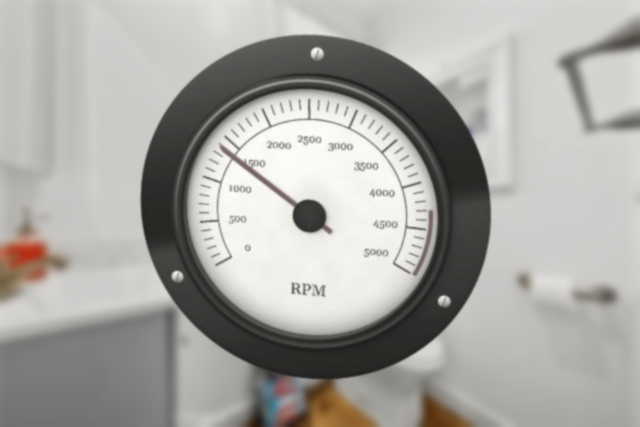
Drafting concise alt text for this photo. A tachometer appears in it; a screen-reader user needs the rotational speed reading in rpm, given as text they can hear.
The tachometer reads 1400 rpm
